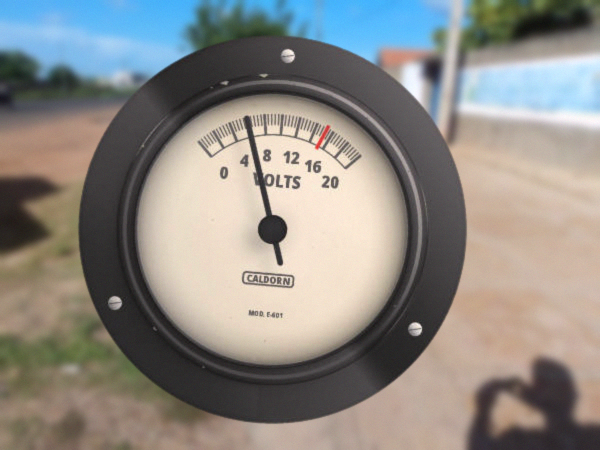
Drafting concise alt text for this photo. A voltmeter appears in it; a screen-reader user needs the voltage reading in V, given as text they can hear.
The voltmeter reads 6 V
